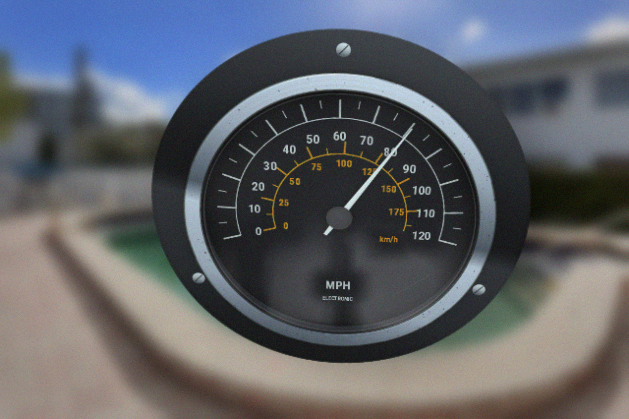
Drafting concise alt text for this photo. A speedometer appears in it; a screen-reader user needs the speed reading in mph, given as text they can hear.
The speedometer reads 80 mph
